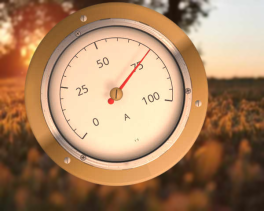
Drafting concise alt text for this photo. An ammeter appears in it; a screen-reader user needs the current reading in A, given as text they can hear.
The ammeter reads 75 A
